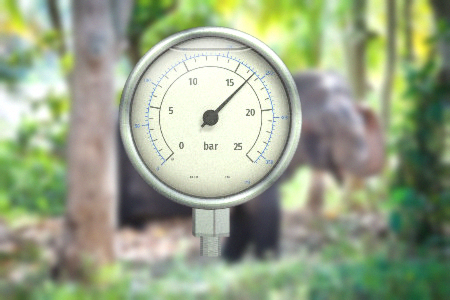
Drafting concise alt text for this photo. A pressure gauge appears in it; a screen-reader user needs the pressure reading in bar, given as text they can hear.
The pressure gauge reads 16.5 bar
